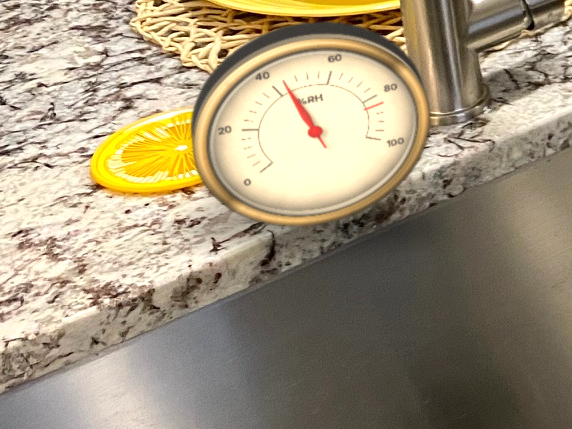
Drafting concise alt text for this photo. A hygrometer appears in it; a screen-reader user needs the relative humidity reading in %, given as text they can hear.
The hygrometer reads 44 %
